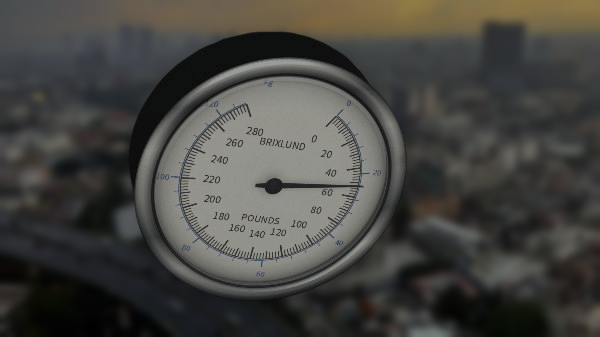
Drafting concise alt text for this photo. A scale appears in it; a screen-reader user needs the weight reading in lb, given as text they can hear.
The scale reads 50 lb
